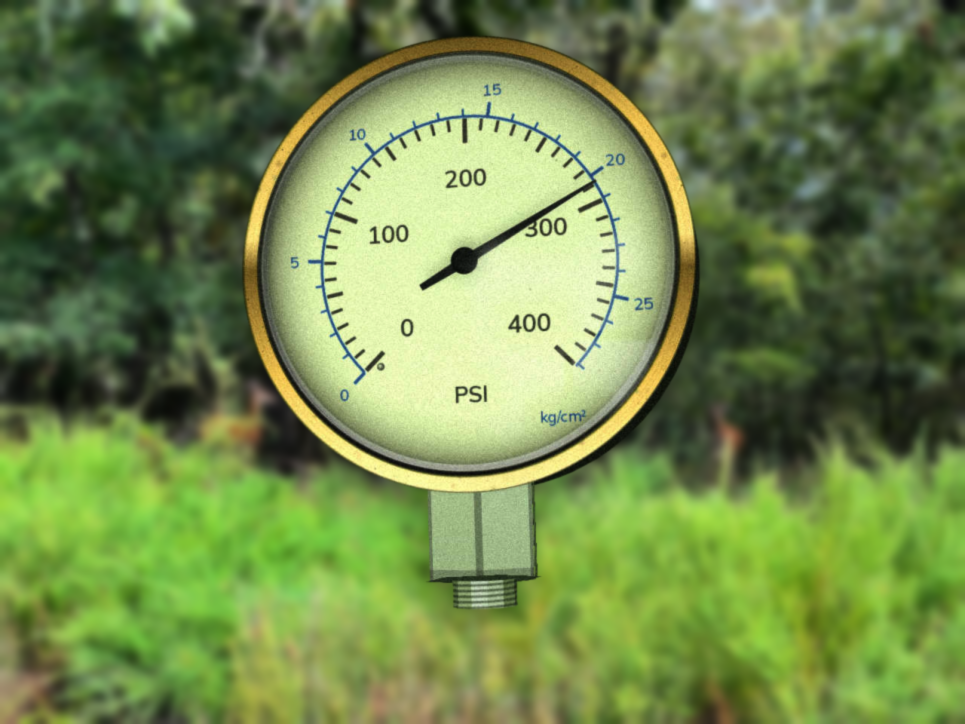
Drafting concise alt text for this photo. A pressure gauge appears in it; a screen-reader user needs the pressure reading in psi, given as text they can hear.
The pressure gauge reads 290 psi
